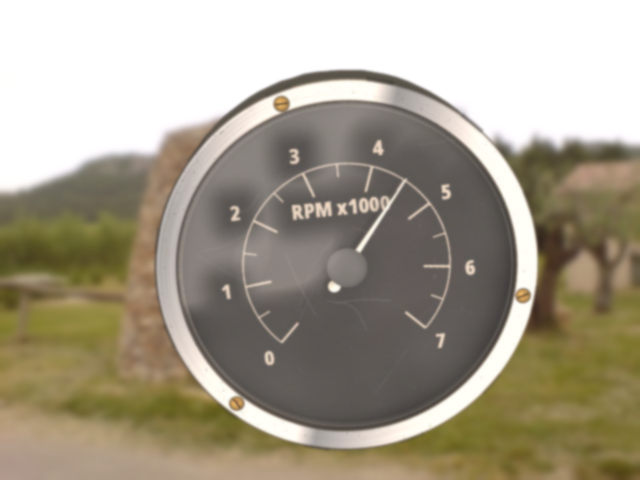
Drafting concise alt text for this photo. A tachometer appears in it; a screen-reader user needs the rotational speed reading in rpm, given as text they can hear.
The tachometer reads 4500 rpm
